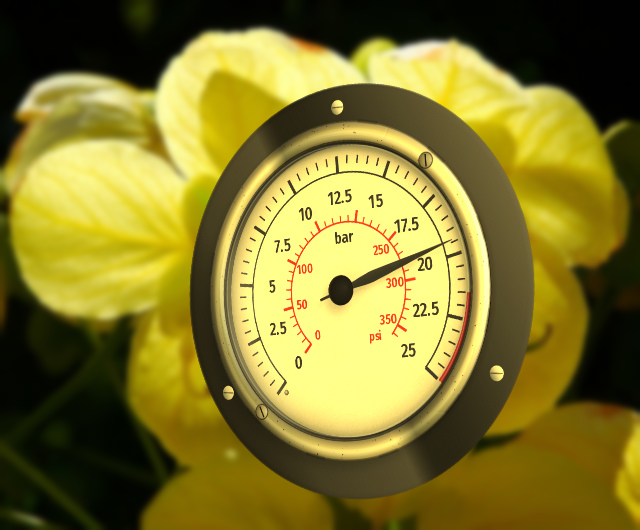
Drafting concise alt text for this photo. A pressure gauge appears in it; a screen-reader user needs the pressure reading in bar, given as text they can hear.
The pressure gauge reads 19.5 bar
